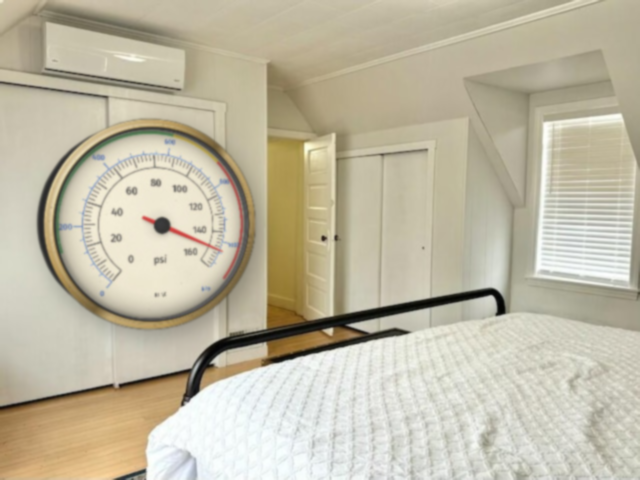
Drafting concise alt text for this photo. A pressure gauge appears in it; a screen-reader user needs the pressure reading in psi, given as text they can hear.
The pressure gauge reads 150 psi
